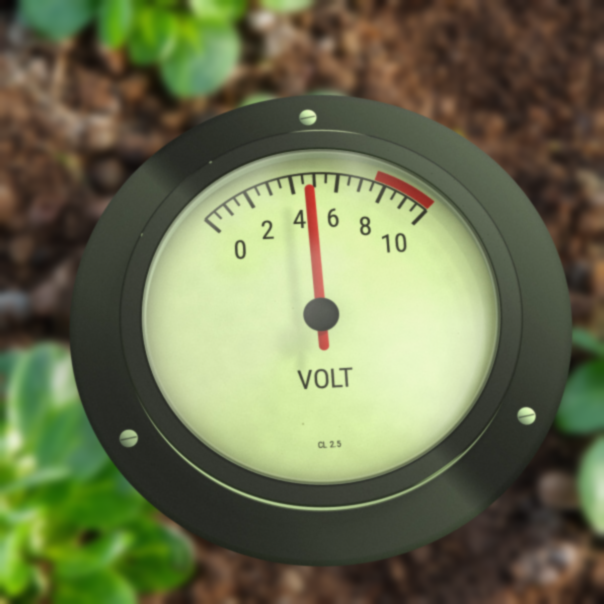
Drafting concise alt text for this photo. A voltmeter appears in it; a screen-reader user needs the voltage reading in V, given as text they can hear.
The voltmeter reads 4.75 V
